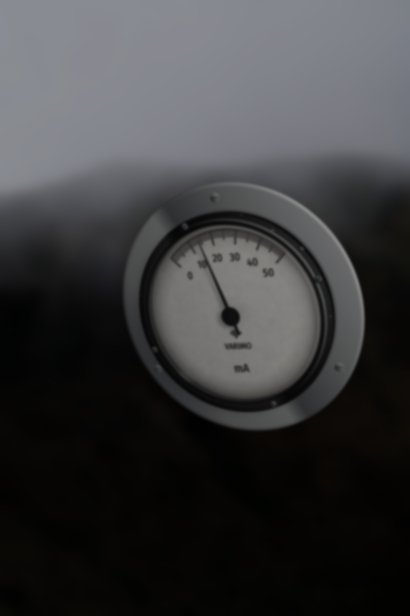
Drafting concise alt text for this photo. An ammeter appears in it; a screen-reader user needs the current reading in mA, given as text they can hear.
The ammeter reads 15 mA
